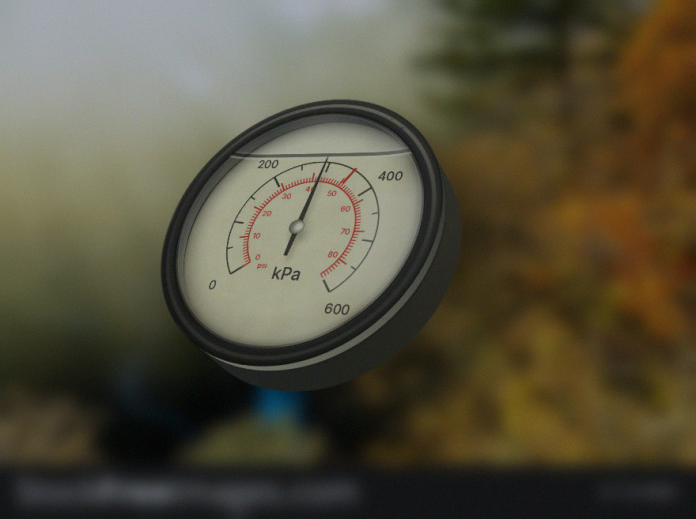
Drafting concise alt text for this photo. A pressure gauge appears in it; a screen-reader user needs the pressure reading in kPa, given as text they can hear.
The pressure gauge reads 300 kPa
